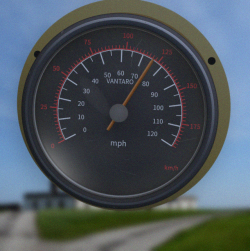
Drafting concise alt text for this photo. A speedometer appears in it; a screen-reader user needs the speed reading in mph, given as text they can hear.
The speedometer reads 75 mph
